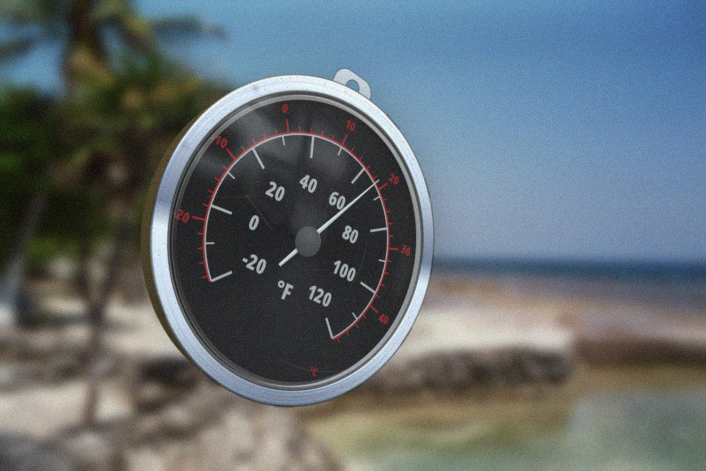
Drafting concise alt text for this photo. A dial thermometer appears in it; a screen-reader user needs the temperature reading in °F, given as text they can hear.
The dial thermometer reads 65 °F
